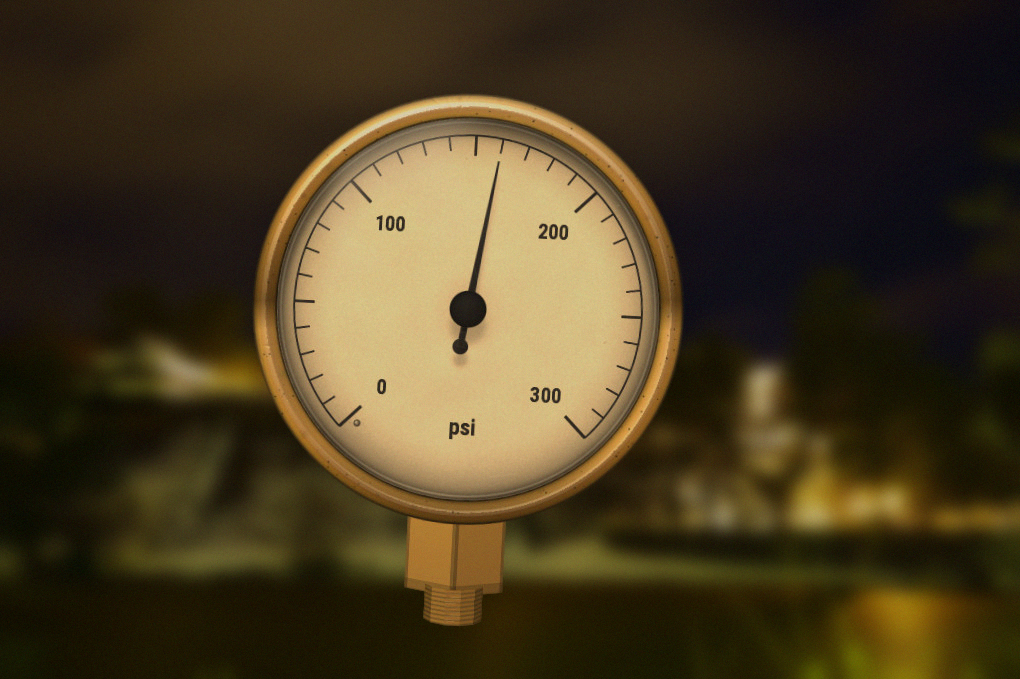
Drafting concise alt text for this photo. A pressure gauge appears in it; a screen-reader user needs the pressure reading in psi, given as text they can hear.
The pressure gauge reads 160 psi
